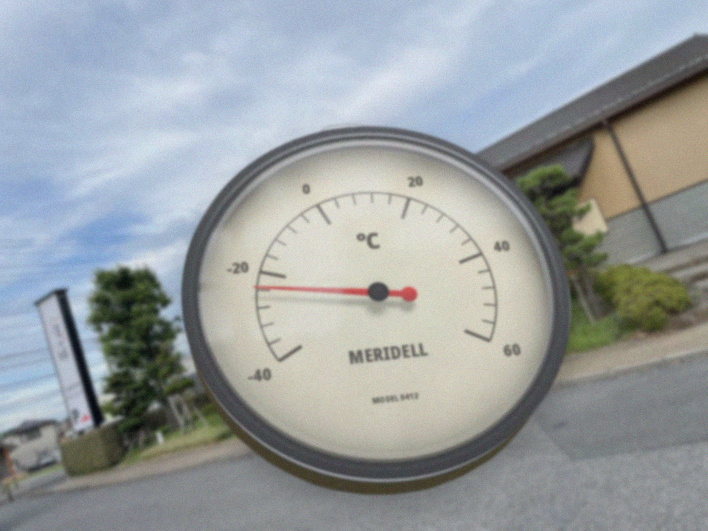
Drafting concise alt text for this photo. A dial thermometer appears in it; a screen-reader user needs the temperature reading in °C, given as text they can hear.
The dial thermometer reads -24 °C
